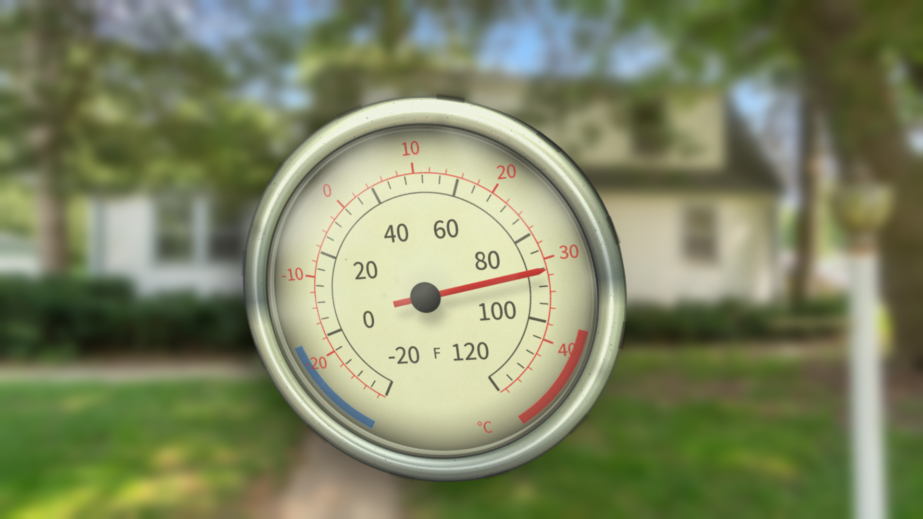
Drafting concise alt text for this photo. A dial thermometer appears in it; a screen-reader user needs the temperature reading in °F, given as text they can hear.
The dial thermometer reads 88 °F
